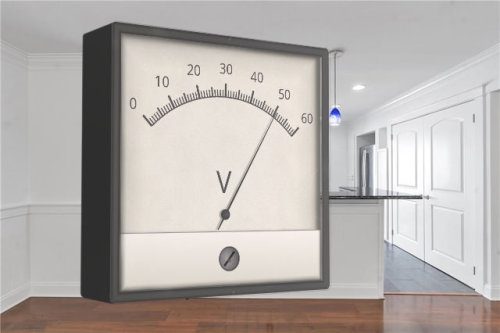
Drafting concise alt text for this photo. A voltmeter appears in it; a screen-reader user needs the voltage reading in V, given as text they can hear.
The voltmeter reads 50 V
